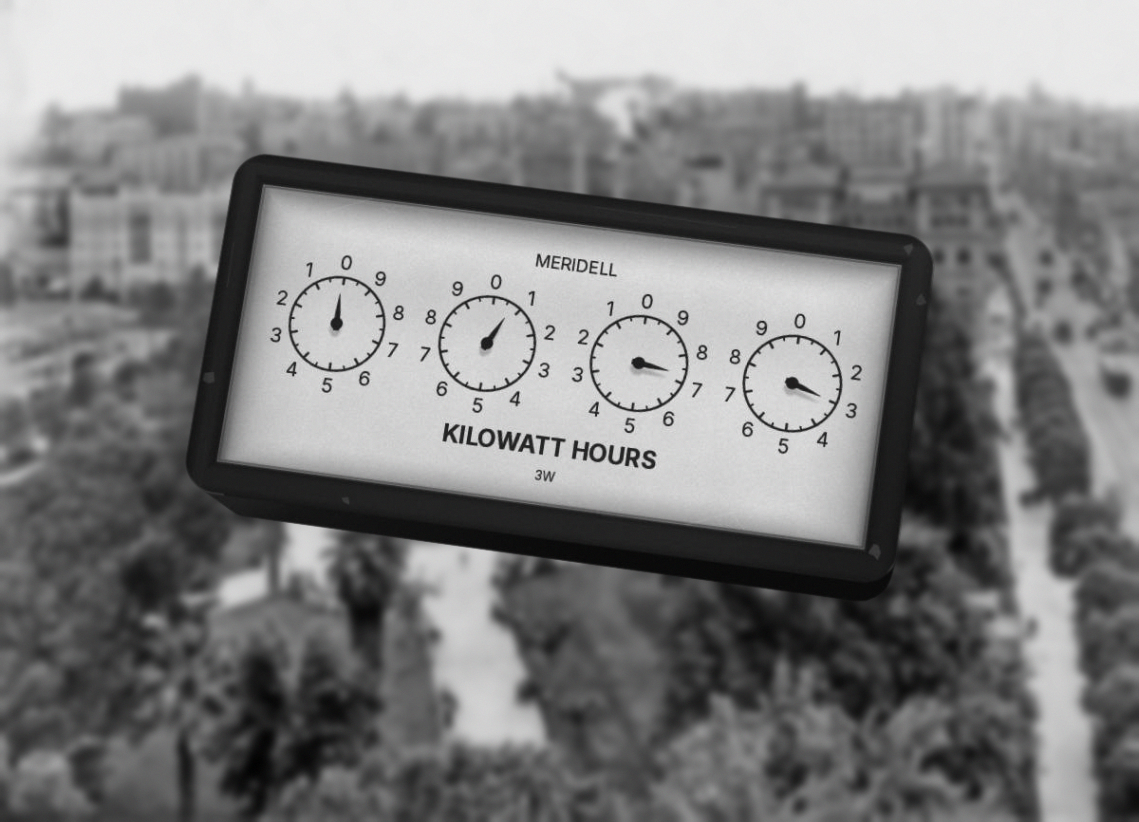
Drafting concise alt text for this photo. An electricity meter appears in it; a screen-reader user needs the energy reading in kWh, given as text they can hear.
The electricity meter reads 73 kWh
